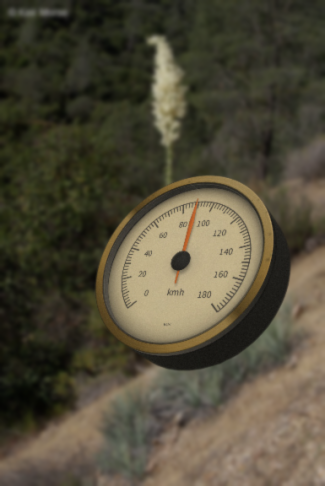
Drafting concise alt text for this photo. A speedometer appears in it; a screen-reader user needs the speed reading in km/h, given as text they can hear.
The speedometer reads 90 km/h
